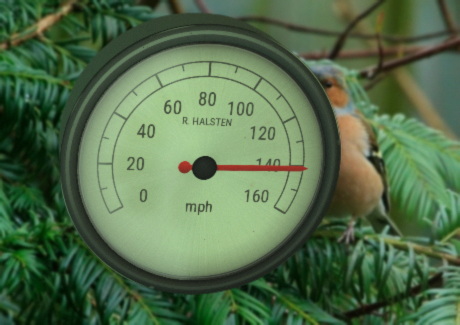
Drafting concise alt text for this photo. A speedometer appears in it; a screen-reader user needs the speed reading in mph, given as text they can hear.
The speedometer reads 140 mph
